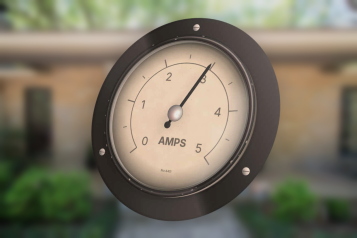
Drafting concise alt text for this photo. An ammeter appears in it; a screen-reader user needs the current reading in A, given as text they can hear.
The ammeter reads 3 A
